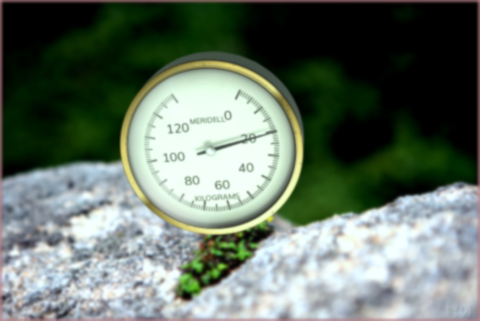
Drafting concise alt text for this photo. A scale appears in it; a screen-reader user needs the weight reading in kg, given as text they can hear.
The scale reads 20 kg
